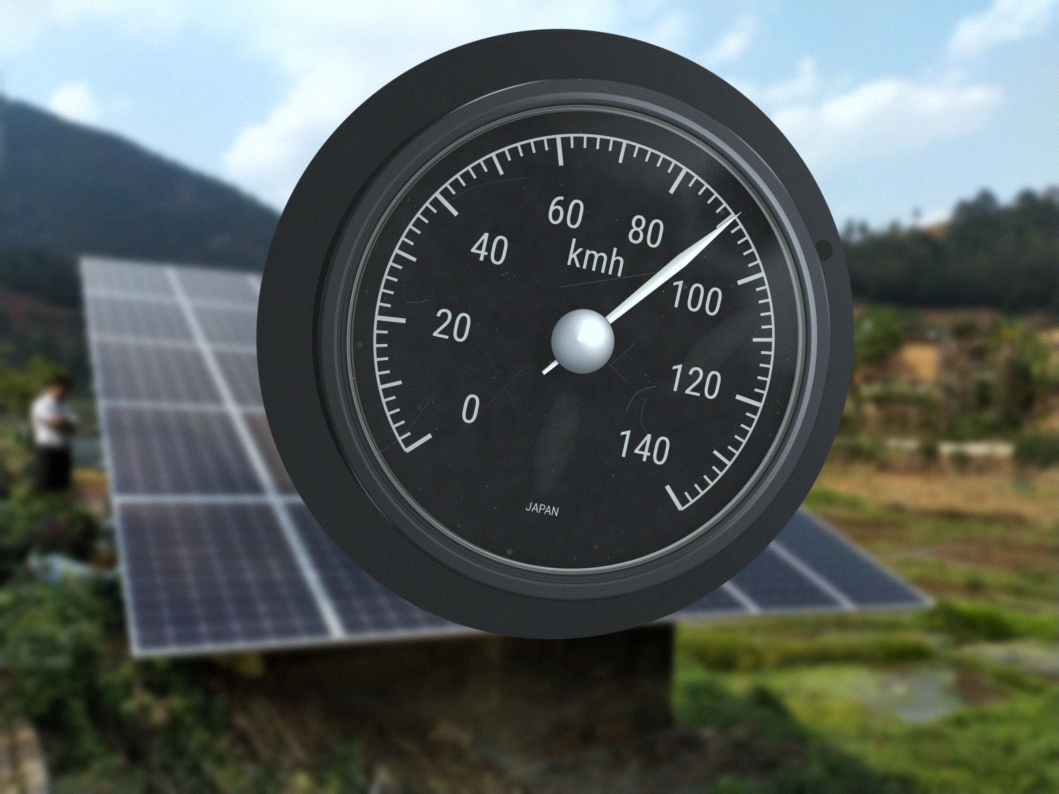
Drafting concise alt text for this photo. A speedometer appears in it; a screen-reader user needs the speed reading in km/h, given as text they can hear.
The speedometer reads 90 km/h
